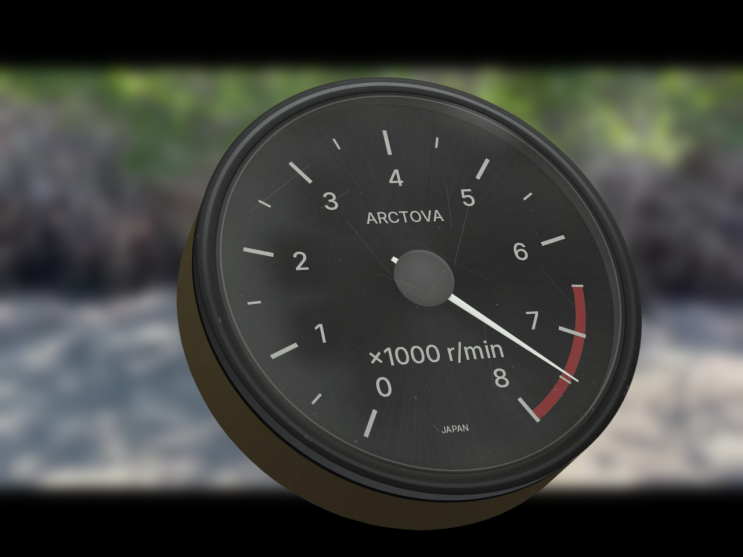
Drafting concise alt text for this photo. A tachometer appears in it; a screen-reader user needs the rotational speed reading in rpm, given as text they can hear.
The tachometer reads 7500 rpm
